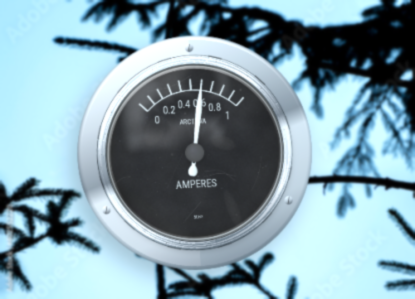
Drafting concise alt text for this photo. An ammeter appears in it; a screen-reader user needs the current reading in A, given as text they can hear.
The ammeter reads 0.6 A
